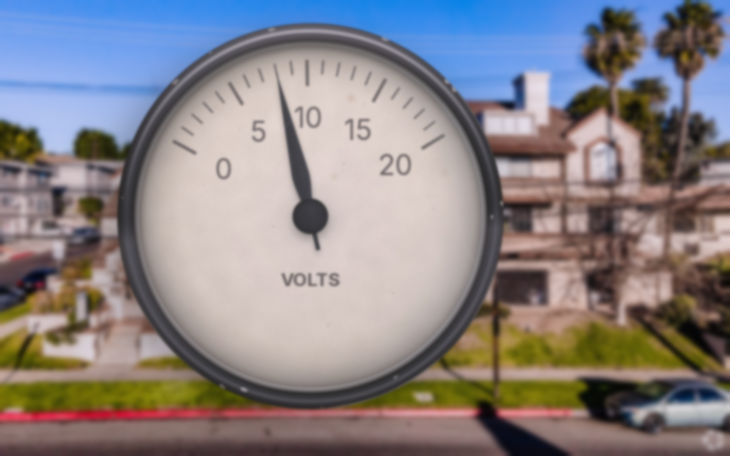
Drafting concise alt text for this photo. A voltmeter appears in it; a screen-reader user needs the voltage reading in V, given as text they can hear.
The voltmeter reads 8 V
